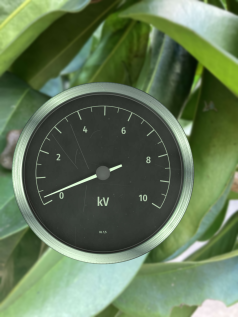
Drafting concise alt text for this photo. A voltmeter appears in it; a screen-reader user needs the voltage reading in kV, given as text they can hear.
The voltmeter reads 0.25 kV
